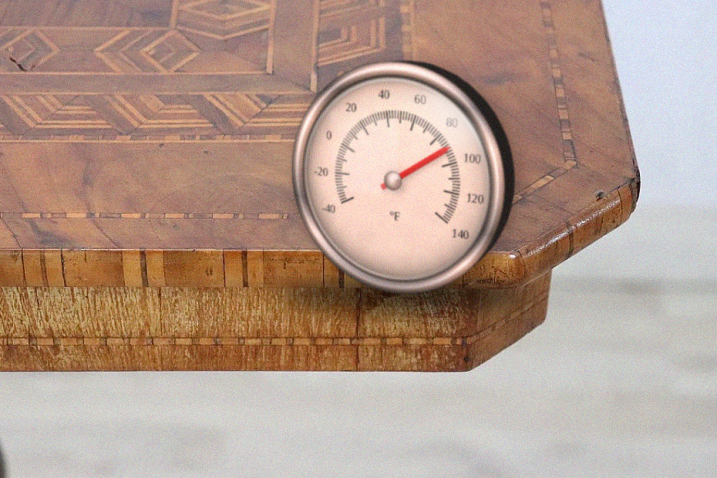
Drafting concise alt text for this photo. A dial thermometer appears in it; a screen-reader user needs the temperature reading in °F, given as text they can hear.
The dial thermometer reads 90 °F
